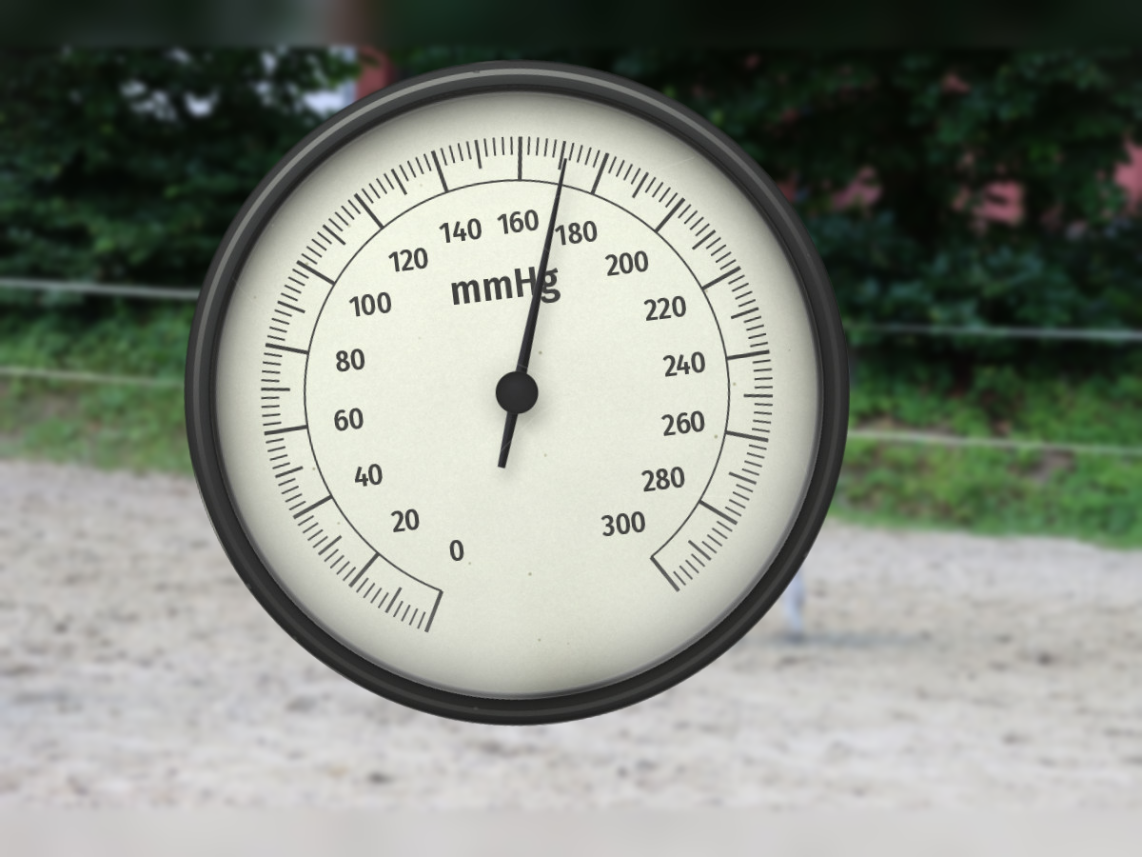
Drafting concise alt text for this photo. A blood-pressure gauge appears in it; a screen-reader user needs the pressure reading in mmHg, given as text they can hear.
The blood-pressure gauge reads 171 mmHg
